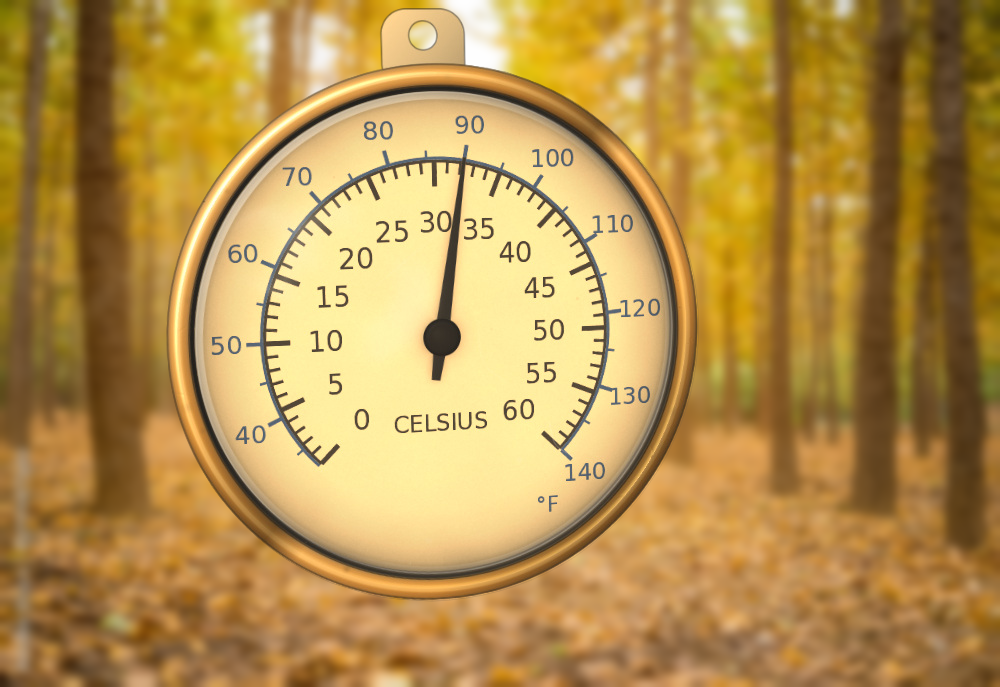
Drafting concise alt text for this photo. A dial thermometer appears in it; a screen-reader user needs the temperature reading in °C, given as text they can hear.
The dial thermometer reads 32 °C
